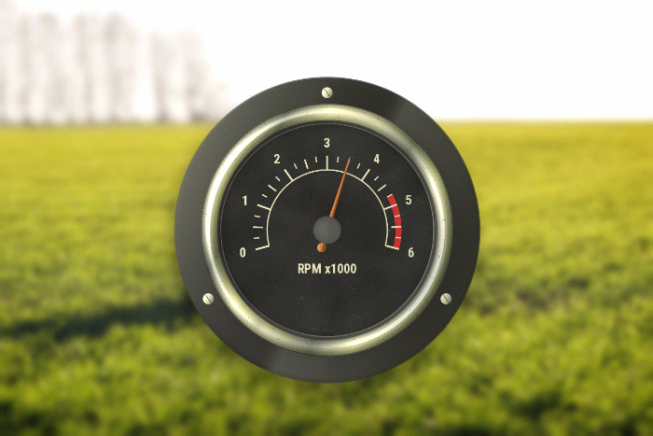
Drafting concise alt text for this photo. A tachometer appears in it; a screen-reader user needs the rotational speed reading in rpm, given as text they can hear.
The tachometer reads 3500 rpm
